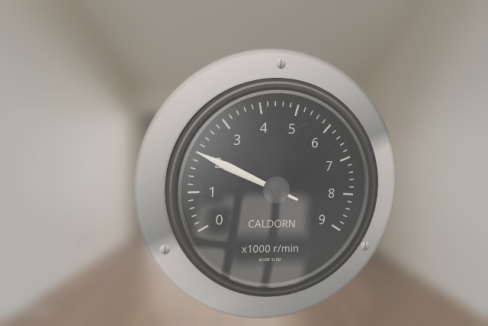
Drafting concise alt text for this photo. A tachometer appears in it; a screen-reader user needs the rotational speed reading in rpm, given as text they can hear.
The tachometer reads 2000 rpm
